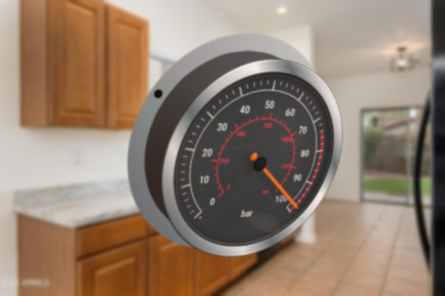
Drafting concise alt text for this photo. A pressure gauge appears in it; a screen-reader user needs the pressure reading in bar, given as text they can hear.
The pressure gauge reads 98 bar
